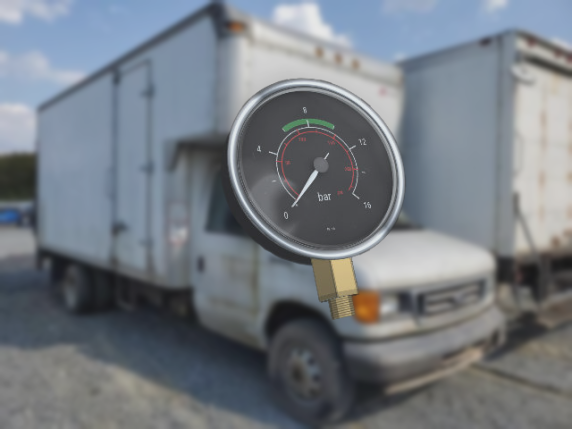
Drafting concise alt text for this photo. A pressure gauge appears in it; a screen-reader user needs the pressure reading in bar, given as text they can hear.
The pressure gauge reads 0 bar
